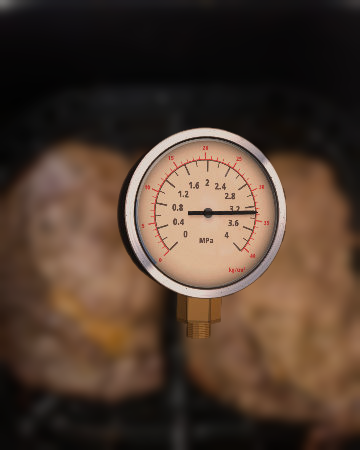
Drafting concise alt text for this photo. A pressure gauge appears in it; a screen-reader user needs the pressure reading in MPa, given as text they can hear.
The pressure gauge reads 3.3 MPa
